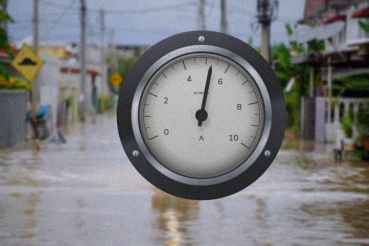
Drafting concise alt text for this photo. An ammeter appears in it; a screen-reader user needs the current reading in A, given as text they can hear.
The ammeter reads 5.25 A
